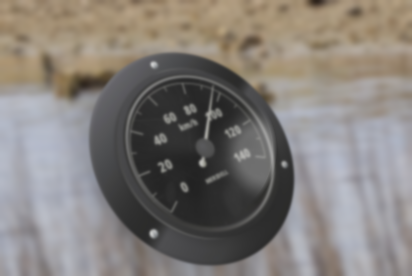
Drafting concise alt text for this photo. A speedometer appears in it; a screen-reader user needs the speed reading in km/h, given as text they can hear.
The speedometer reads 95 km/h
